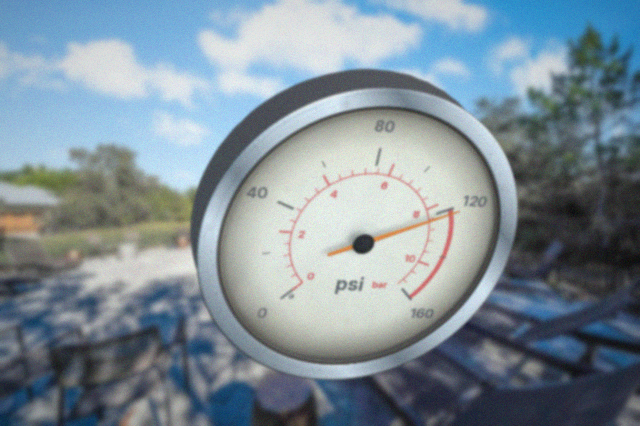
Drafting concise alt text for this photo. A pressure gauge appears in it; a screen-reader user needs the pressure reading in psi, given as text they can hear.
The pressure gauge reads 120 psi
